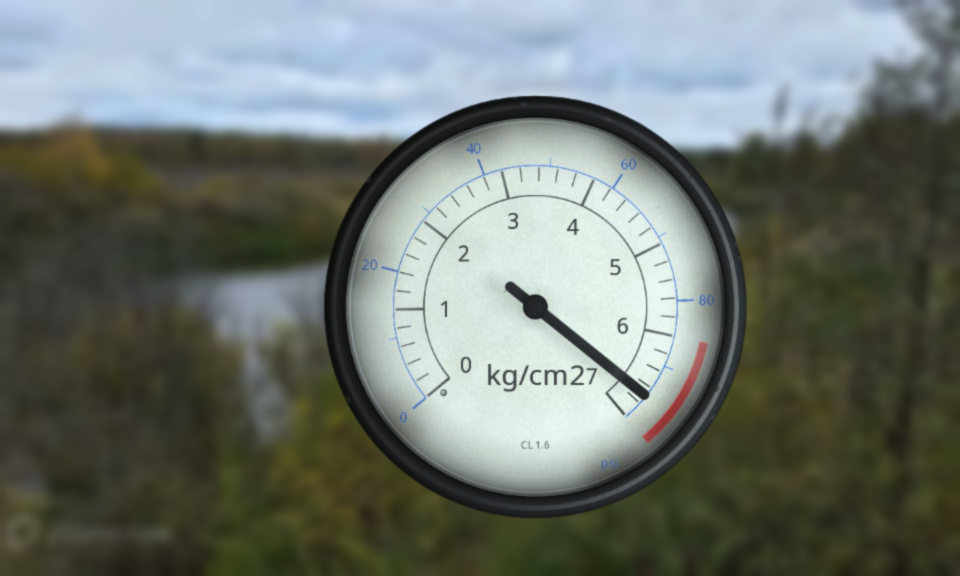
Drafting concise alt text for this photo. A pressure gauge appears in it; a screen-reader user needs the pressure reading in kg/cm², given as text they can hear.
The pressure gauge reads 6.7 kg/cm²
